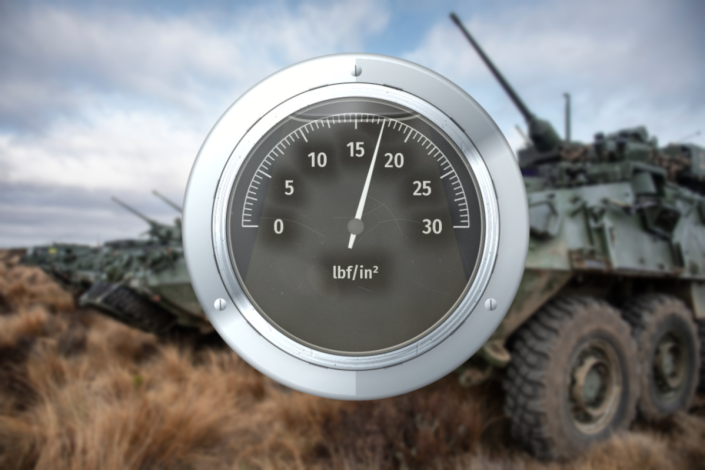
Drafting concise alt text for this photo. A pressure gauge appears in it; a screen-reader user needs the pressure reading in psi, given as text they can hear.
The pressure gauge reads 17.5 psi
